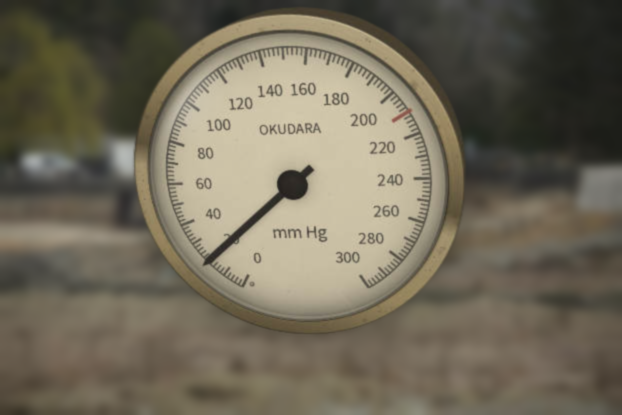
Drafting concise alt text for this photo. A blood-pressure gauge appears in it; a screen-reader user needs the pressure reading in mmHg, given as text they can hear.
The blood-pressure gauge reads 20 mmHg
